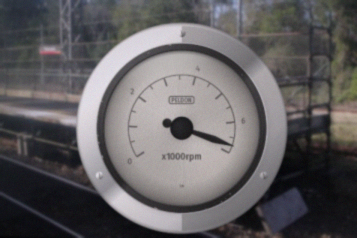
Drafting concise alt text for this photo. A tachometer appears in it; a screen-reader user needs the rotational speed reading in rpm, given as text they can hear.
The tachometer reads 6750 rpm
